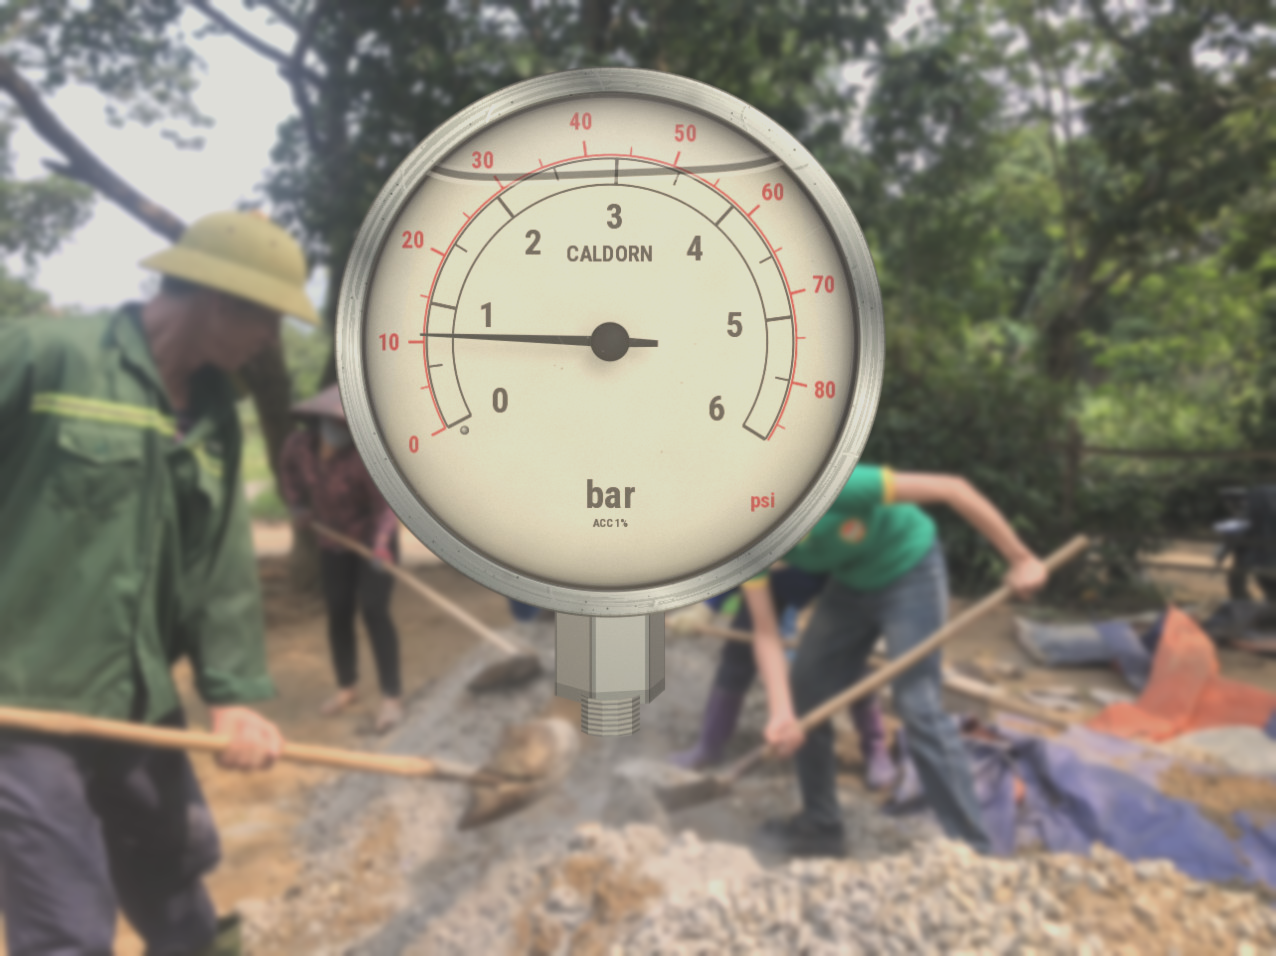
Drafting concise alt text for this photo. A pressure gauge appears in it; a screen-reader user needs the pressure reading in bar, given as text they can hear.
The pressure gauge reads 0.75 bar
